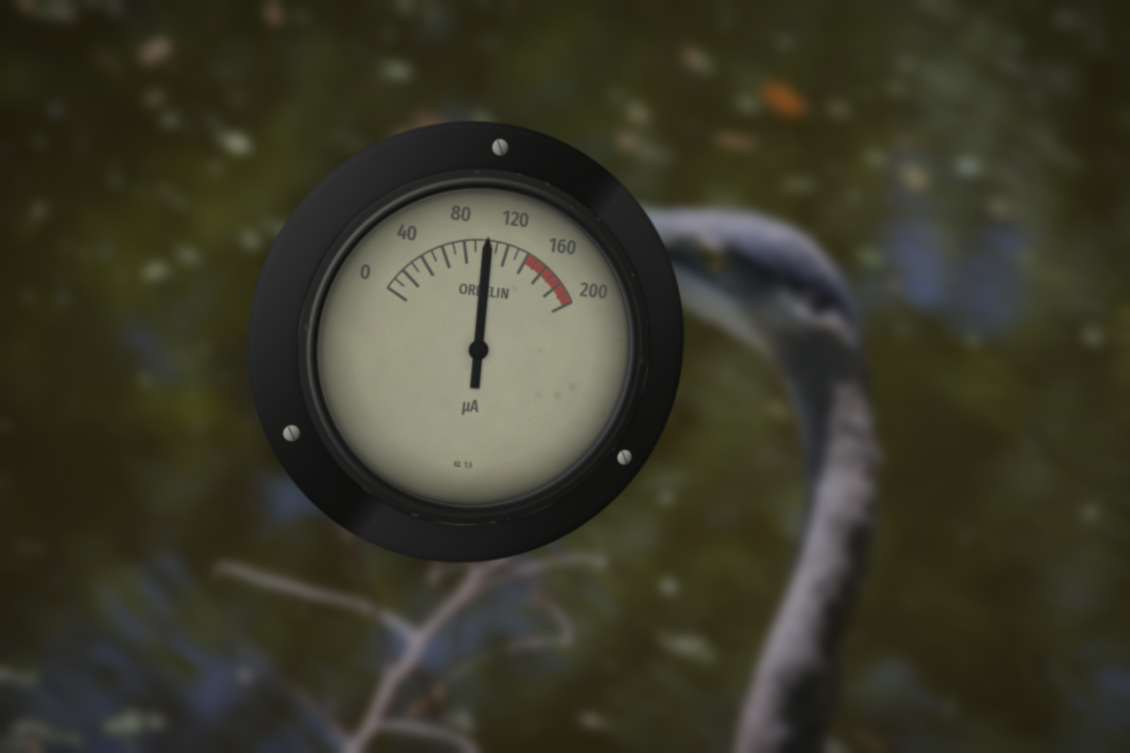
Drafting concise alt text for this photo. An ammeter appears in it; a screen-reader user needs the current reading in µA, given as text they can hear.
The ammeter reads 100 µA
